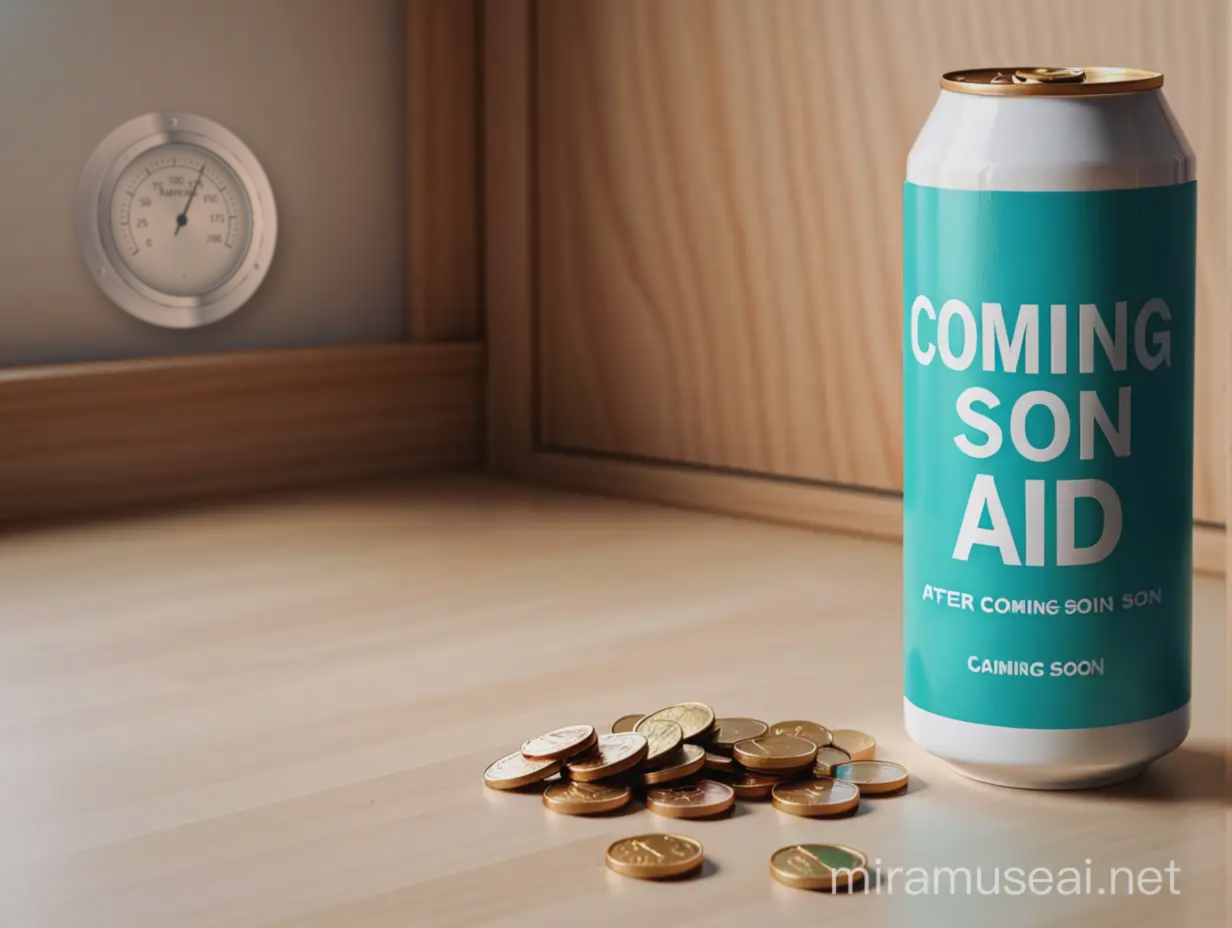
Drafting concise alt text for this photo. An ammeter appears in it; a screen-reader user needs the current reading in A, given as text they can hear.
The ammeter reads 125 A
